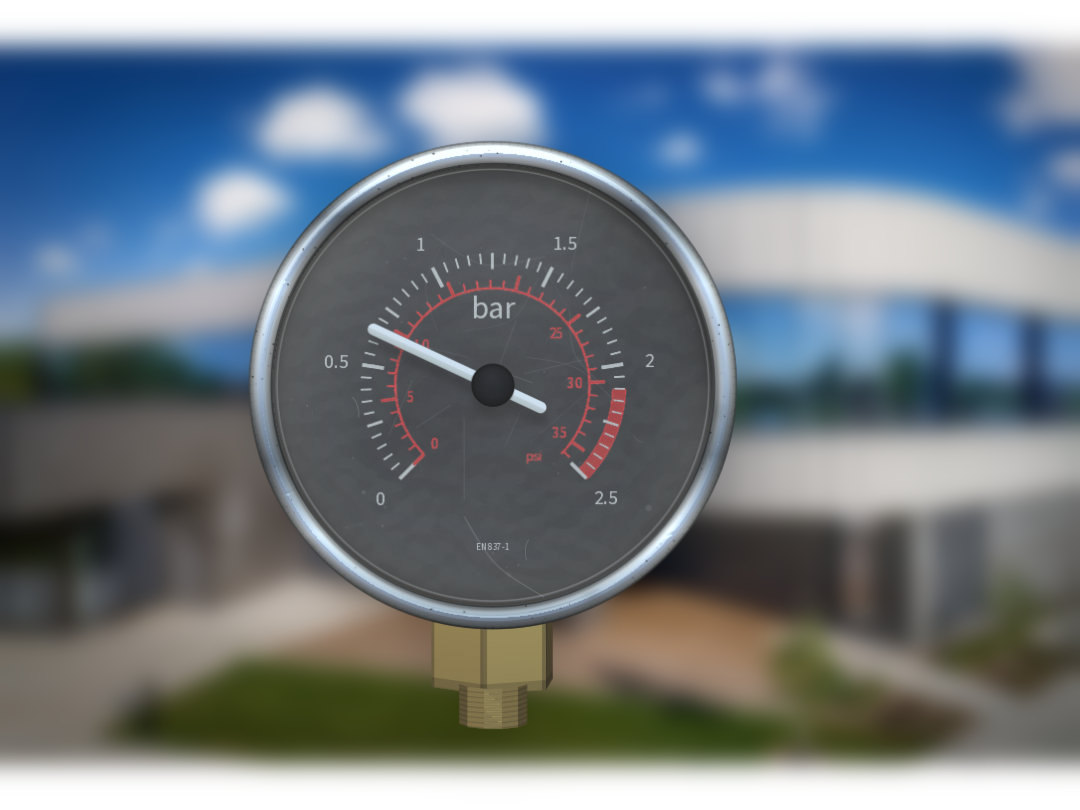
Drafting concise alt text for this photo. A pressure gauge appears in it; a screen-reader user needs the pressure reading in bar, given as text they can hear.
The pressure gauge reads 0.65 bar
